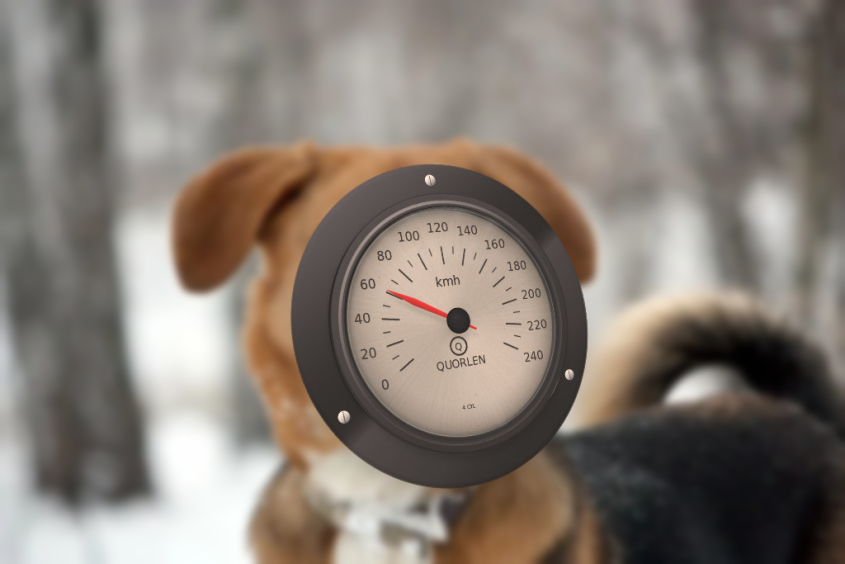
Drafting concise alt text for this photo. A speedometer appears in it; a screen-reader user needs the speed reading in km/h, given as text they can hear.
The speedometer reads 60 km/h
